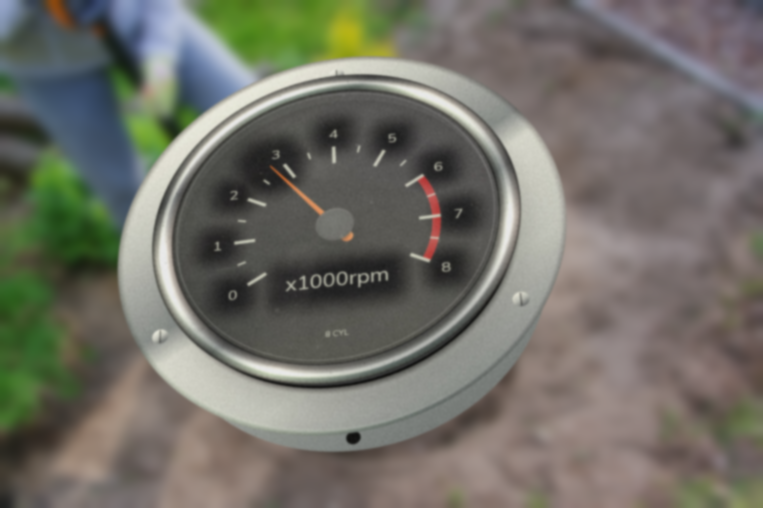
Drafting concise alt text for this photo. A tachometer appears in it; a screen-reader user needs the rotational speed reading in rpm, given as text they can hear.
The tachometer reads 2750 rpm
